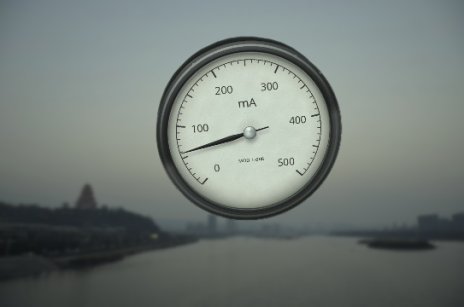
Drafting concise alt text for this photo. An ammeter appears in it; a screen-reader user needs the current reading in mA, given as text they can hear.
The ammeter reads 60 mA
